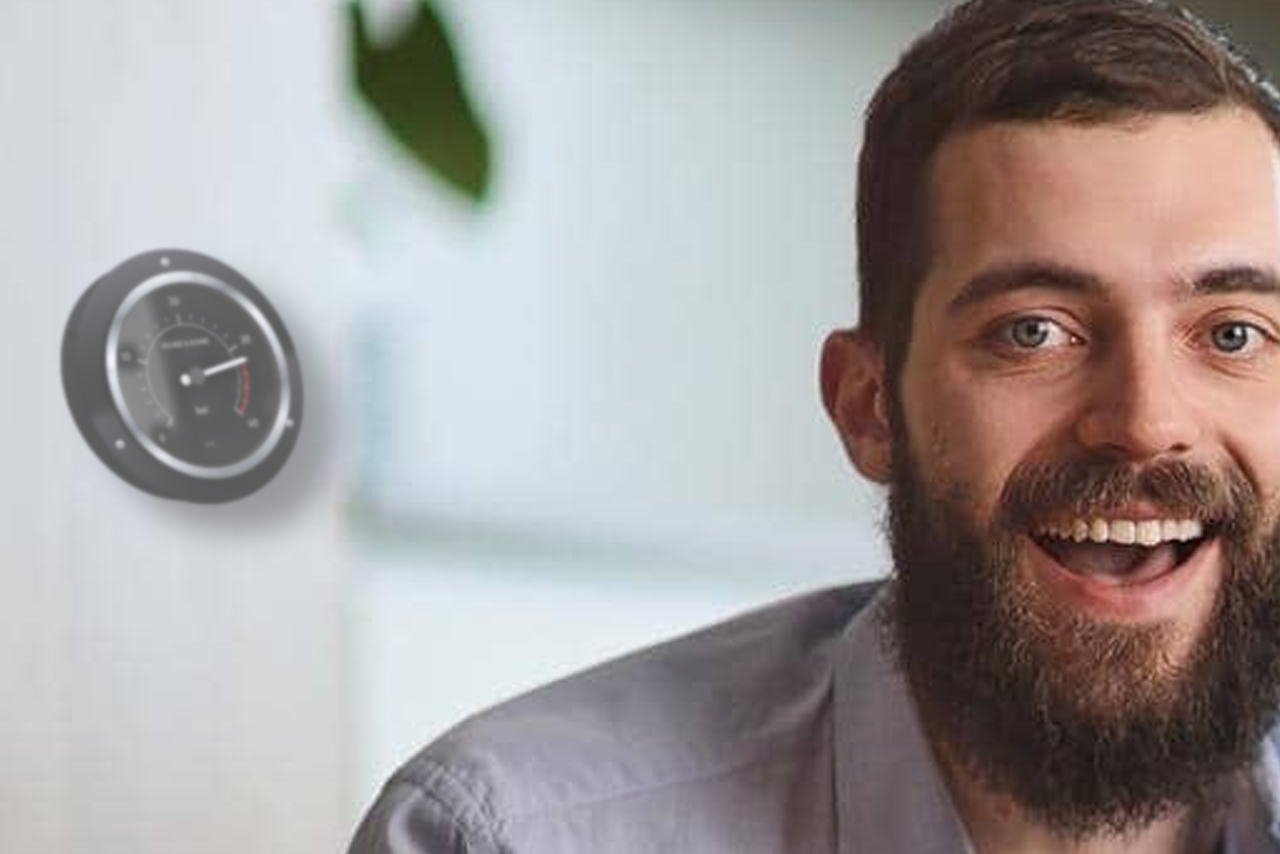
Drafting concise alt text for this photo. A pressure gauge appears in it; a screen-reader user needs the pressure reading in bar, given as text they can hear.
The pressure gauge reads 32 bar
